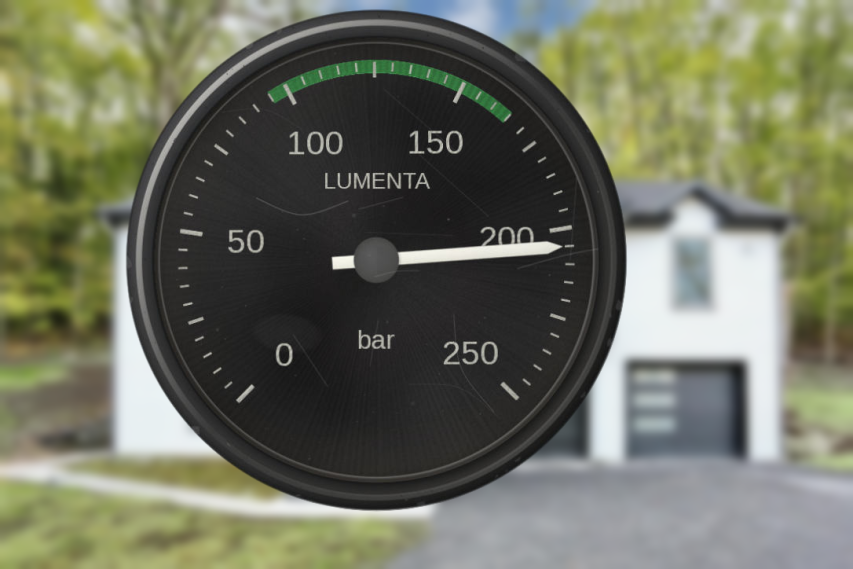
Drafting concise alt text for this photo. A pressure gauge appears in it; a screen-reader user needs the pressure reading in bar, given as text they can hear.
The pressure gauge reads 205 bar
